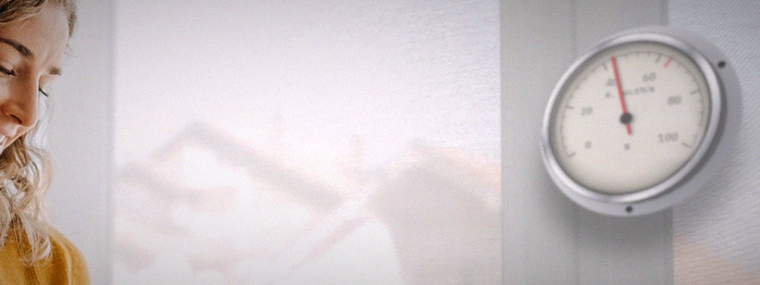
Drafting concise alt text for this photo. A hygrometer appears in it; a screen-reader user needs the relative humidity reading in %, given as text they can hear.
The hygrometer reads 44 %
